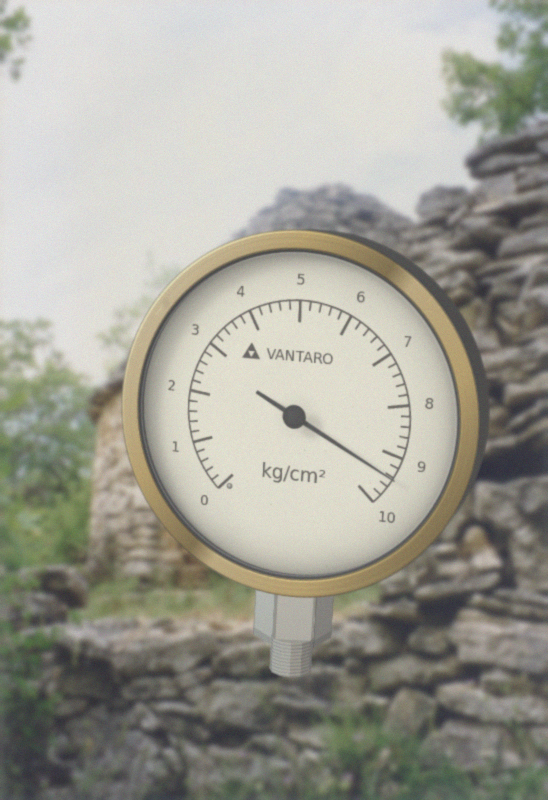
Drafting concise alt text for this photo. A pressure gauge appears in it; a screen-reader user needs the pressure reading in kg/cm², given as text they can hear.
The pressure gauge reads 9.4 kg/cm²
